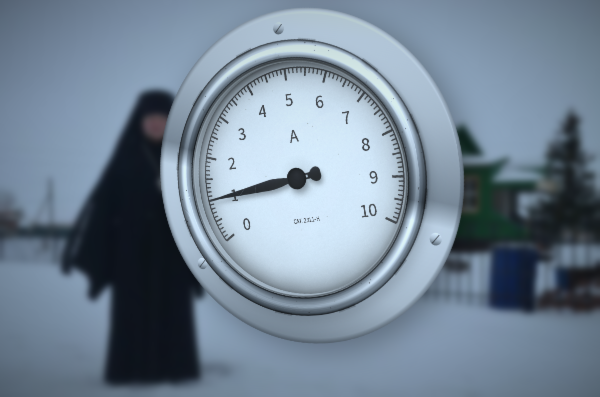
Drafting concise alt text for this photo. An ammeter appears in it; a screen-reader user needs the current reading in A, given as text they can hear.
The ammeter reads 1 A
